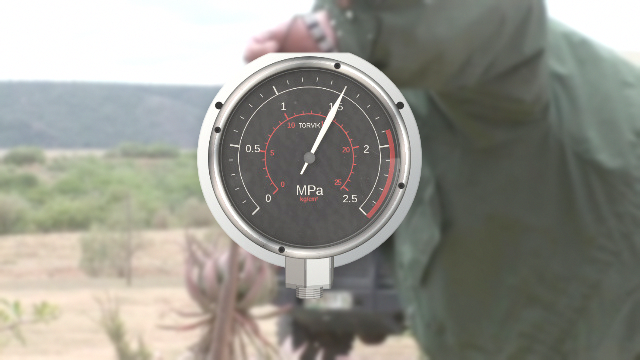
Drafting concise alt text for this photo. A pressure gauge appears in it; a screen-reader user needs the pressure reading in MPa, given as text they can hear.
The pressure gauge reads 1.5 MPa
